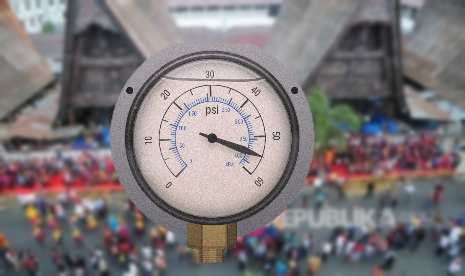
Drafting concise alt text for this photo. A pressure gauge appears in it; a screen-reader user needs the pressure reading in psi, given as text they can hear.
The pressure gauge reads 55 psi
